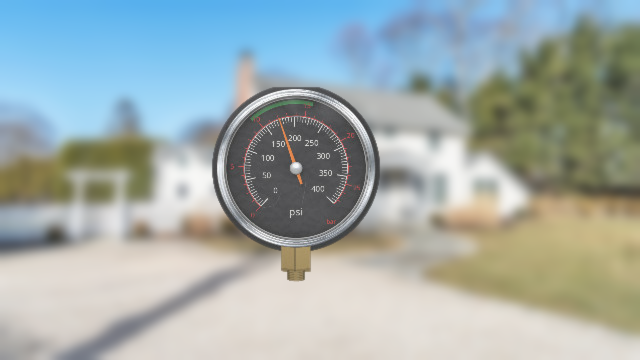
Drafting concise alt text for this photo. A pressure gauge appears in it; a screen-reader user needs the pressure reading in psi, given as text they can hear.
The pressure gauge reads 175 psi
